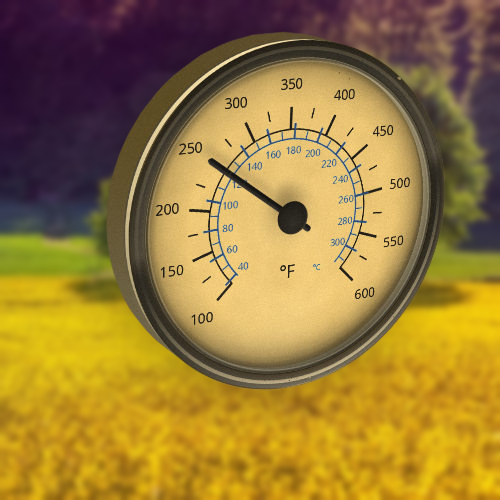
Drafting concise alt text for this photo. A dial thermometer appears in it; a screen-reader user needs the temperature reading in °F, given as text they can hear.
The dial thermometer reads 250 °F
